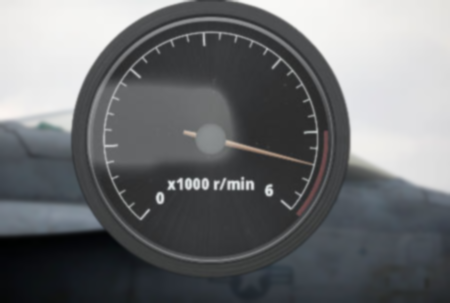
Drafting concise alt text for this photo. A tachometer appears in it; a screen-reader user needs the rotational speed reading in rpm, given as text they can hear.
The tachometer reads 5400 rpm
